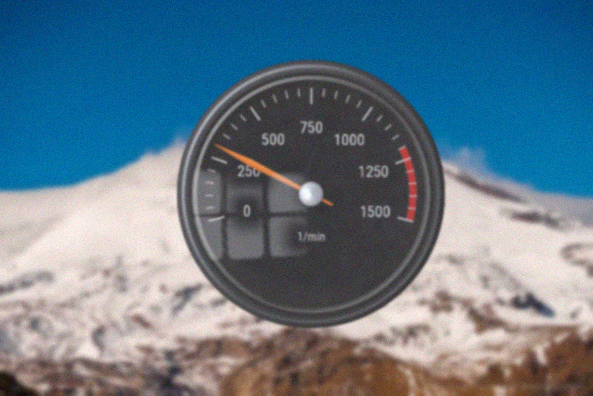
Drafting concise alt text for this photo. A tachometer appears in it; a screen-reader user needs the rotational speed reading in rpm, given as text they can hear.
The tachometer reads 300 rpm
